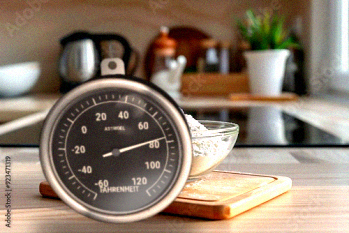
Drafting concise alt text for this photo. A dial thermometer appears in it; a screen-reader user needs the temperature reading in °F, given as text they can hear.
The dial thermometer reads 76 °F
